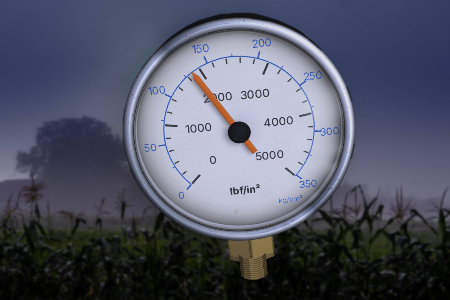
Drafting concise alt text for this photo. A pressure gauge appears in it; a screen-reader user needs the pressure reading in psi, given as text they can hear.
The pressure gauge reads 1900 psi
